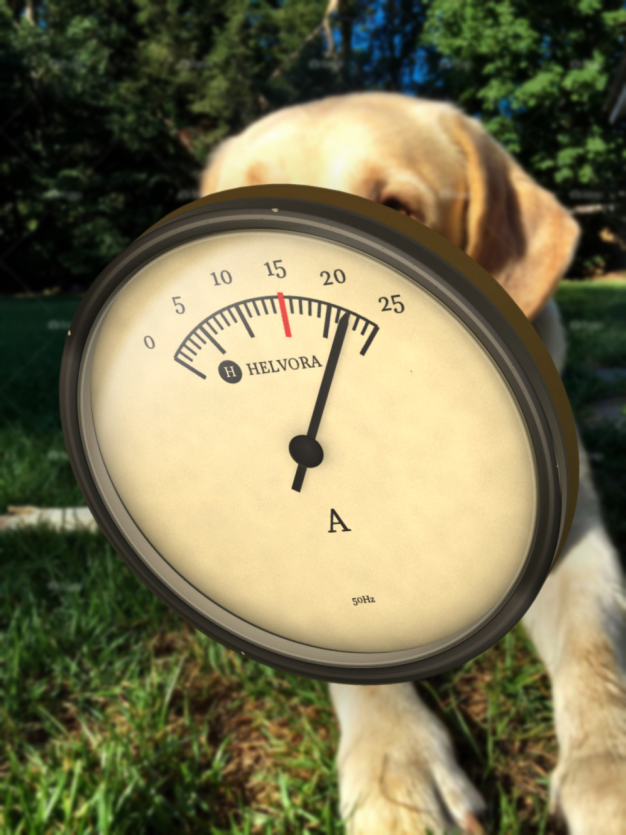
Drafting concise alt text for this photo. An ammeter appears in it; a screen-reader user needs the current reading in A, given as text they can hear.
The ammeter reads 22 A
